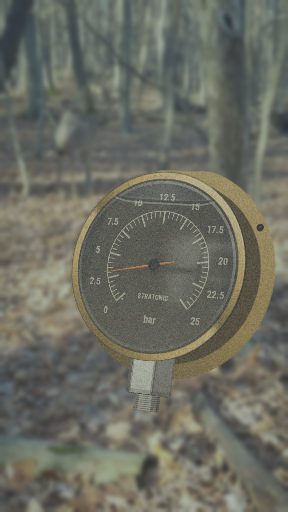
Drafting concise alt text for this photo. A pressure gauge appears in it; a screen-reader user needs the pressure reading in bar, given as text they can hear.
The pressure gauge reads 3 bar
